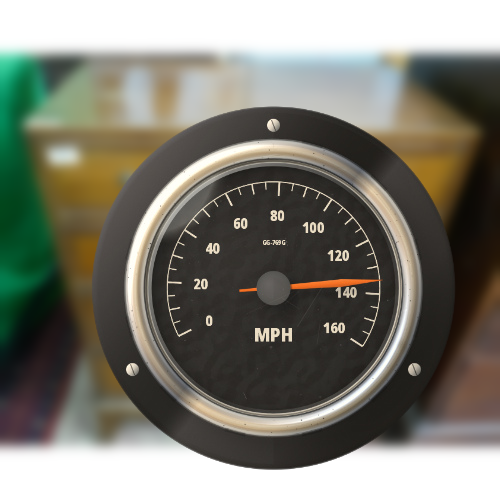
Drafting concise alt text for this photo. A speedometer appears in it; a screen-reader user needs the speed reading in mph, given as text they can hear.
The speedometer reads 135 mph
